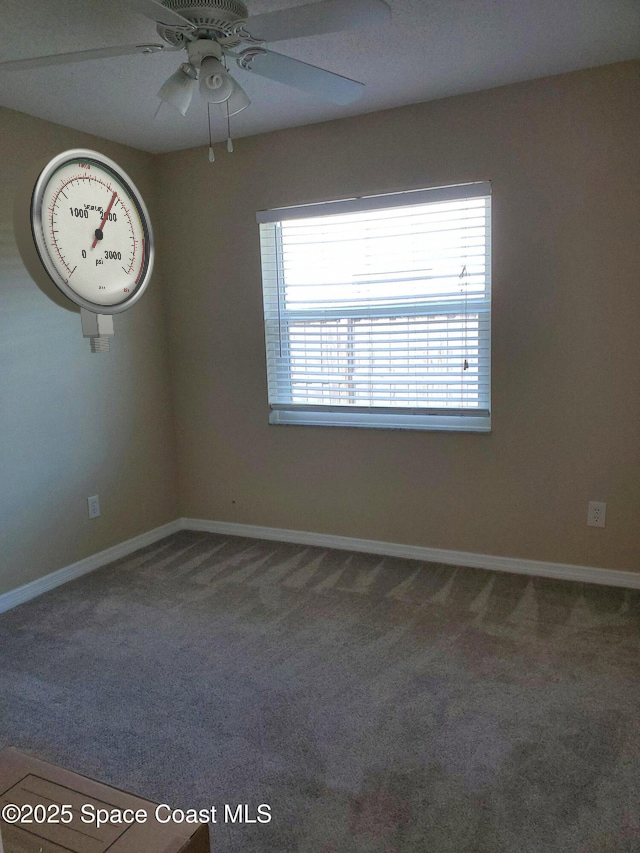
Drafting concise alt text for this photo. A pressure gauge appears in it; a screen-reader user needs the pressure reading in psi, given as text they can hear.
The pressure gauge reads 1900 psi
